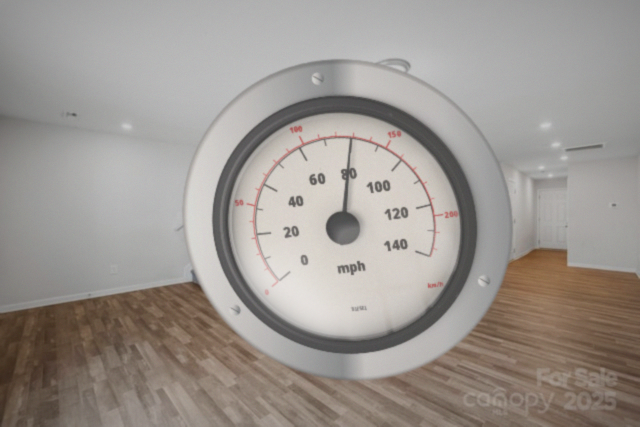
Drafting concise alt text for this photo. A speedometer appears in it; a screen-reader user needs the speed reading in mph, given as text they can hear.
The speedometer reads 80 mph
